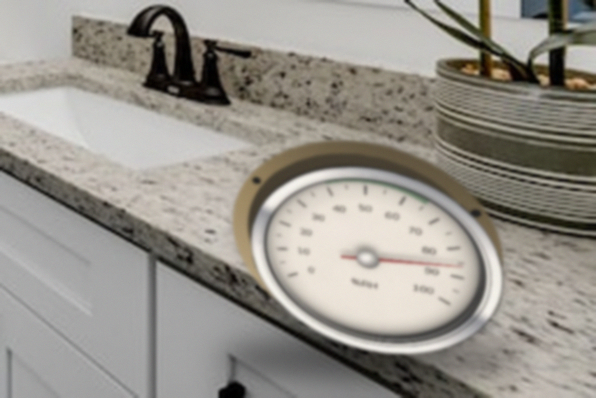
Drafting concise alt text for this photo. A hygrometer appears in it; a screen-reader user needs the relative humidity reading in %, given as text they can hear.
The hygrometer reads 85 %
